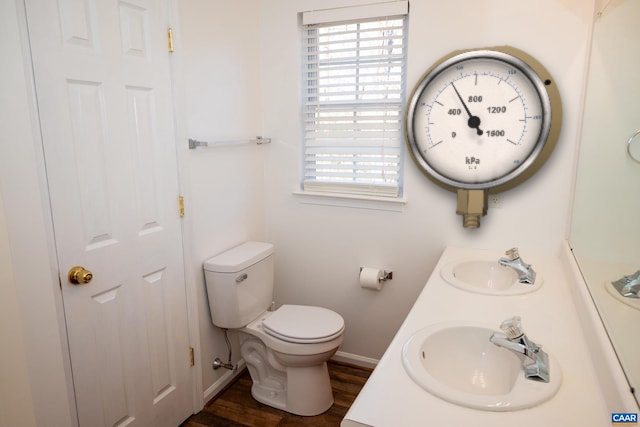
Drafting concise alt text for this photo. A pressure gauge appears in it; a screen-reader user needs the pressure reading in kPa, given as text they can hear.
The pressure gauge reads 600 kPa
